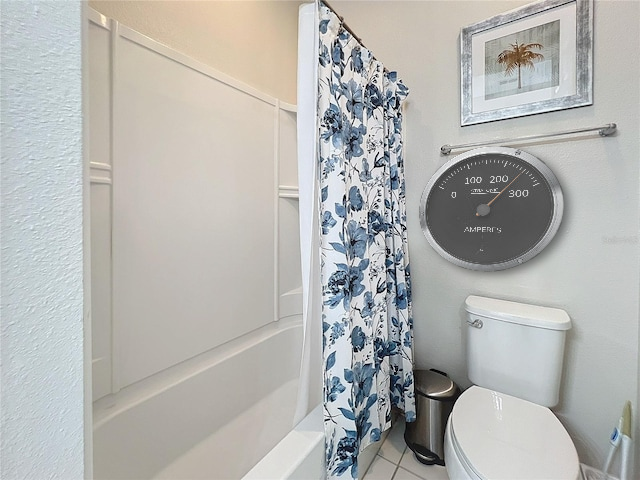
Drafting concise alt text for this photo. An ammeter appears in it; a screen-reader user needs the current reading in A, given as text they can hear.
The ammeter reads 250 A
